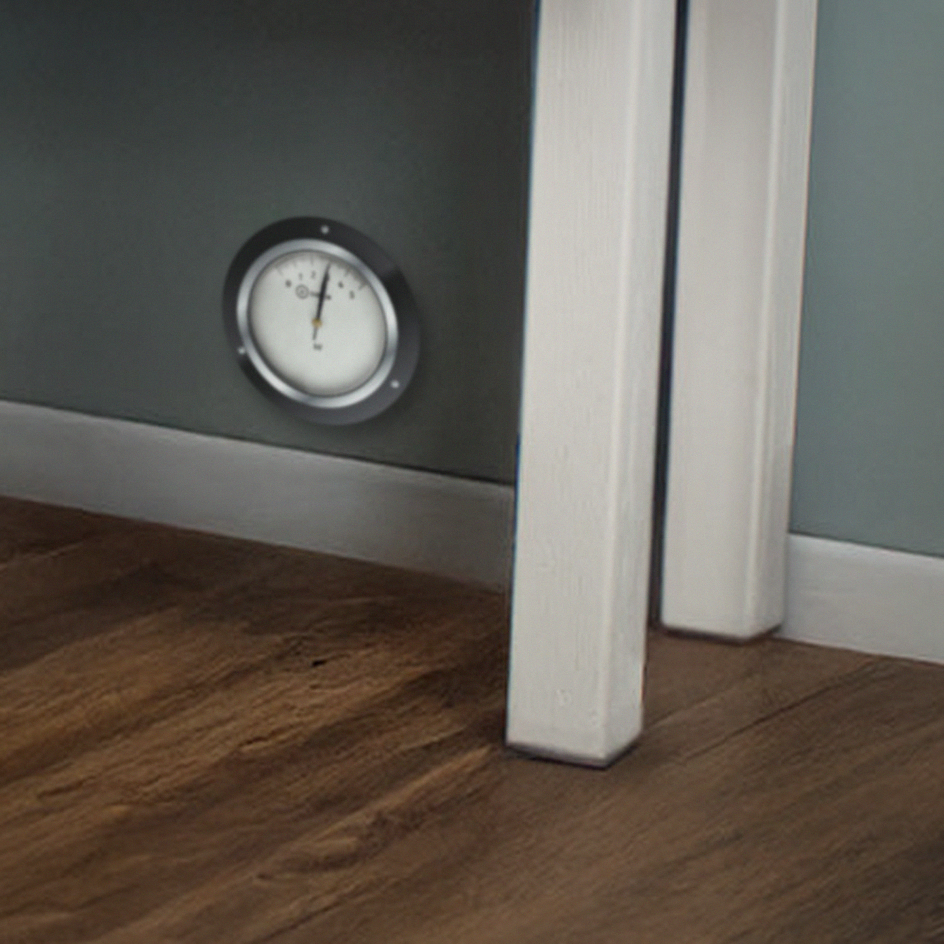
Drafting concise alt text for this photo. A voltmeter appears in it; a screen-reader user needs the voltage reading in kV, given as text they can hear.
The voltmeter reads 3 kV
